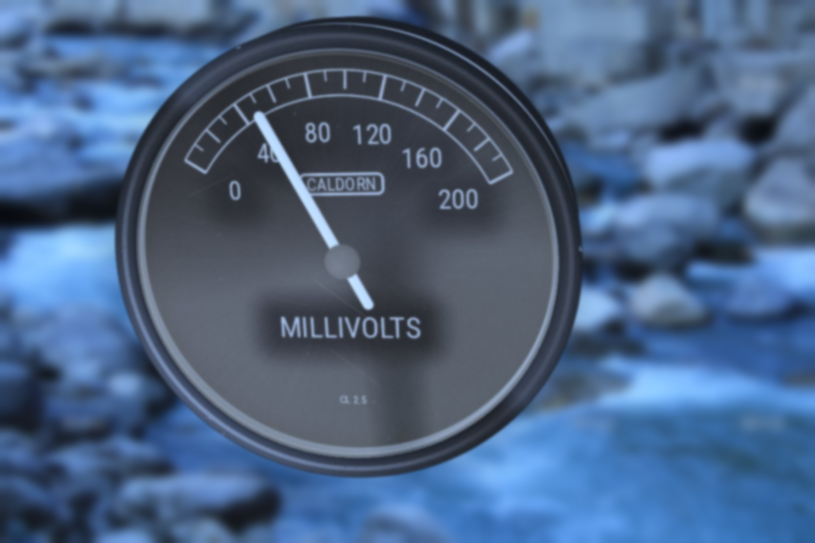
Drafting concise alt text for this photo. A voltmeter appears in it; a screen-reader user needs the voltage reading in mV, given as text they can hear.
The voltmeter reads 50 mV
